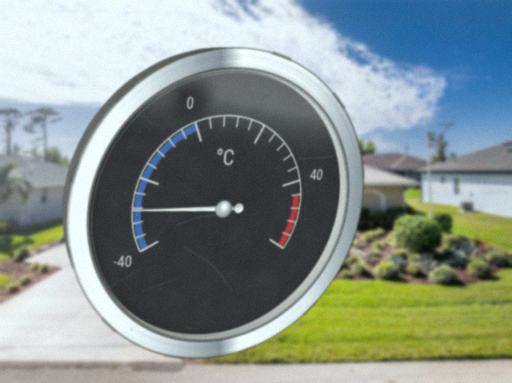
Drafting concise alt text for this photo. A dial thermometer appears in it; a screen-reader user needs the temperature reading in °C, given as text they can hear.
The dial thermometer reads -28 °C
